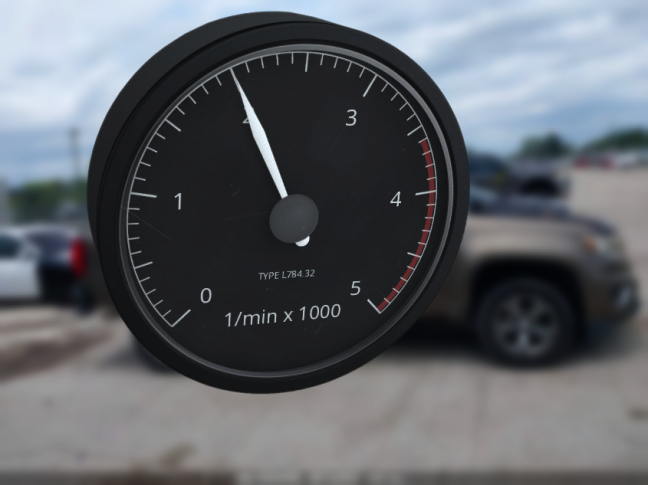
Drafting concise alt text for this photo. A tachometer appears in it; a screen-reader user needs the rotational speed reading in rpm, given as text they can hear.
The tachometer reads 2000 rpm
